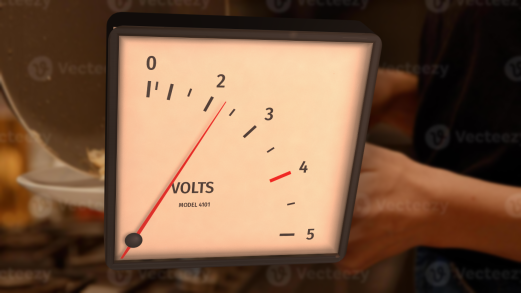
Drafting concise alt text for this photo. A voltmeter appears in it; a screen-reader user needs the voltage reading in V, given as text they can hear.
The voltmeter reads 2.25 V
